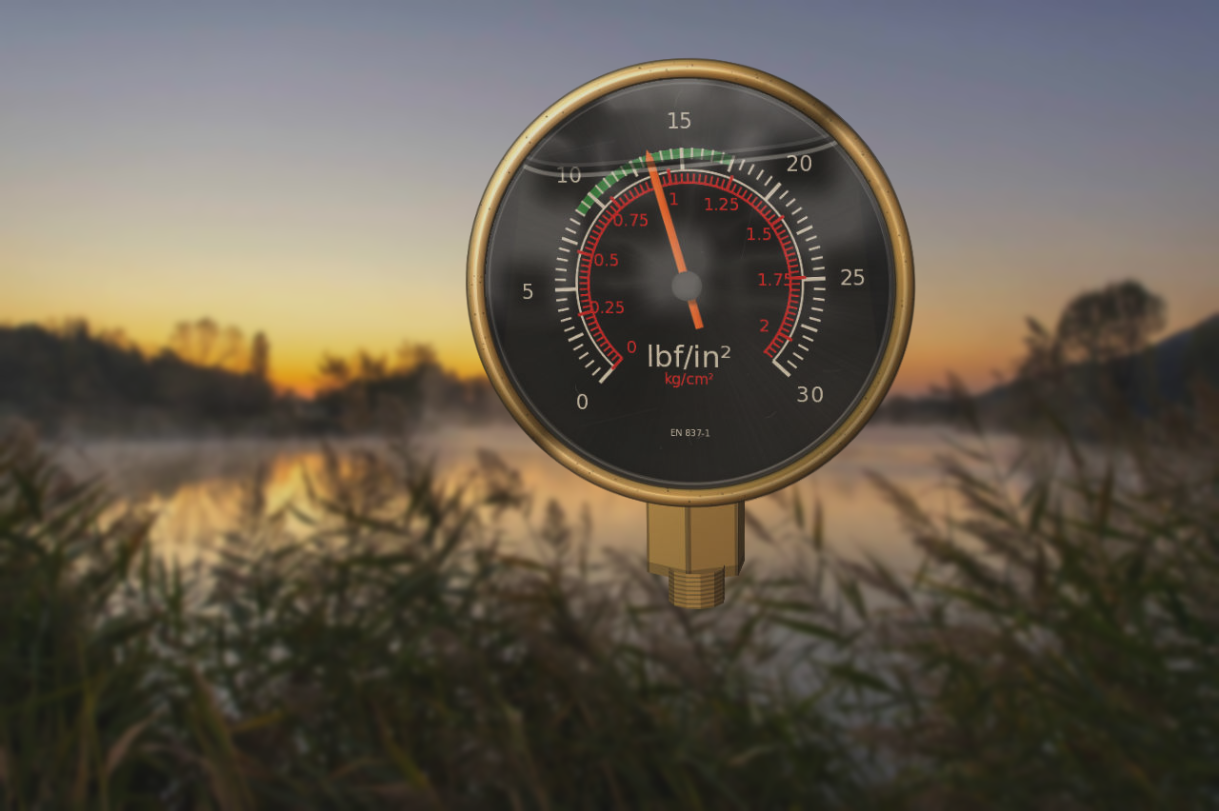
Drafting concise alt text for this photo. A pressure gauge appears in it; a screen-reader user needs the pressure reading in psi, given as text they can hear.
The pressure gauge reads 13.5 psi
